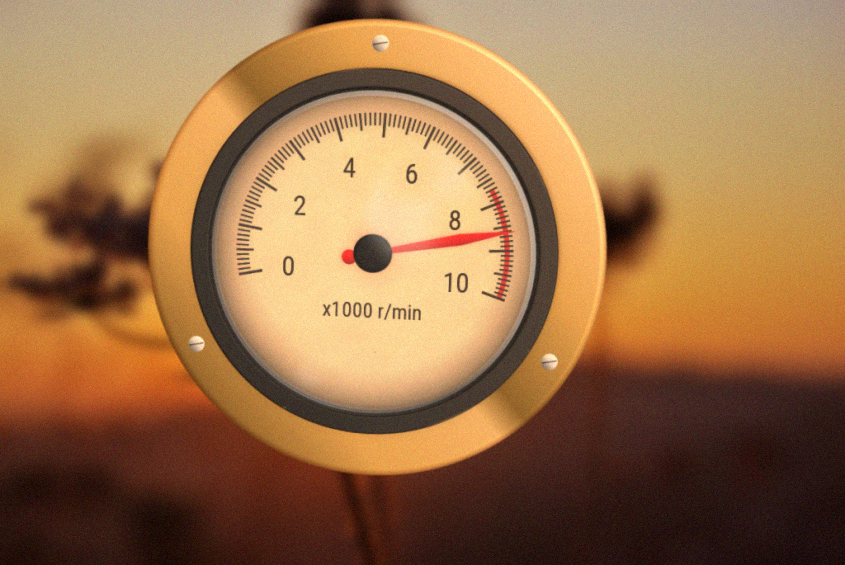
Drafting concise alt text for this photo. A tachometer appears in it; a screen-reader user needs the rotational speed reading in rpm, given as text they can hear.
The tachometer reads 8600 rpm
